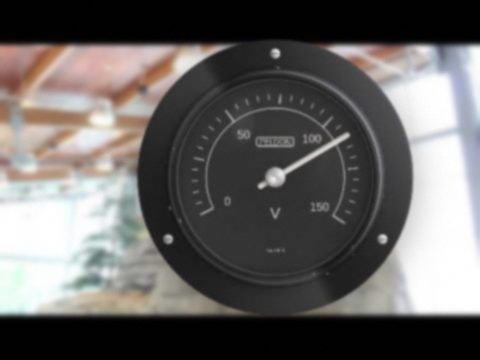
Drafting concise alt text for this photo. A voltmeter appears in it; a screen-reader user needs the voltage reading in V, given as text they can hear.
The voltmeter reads 110 V
